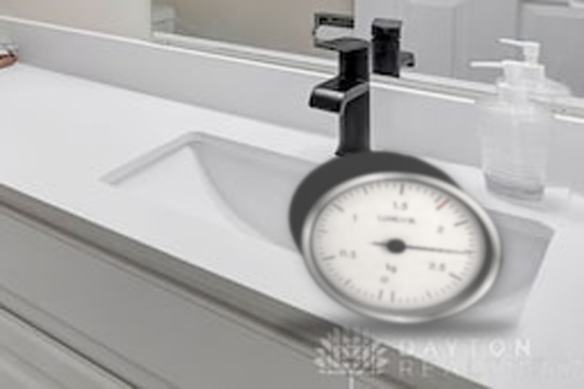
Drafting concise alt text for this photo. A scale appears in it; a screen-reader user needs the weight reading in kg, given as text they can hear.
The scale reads 2.25 kg
